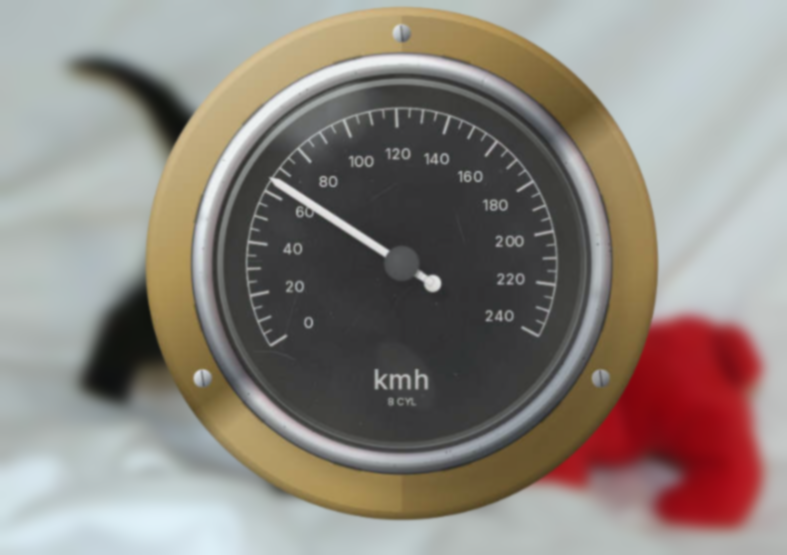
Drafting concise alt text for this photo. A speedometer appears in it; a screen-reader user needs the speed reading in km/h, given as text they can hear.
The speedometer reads 65 km/h
